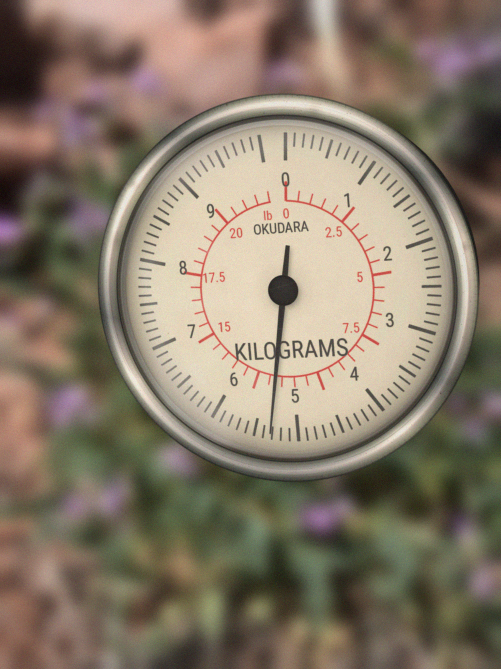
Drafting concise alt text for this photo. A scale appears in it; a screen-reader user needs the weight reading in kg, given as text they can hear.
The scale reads 5.3 kg
